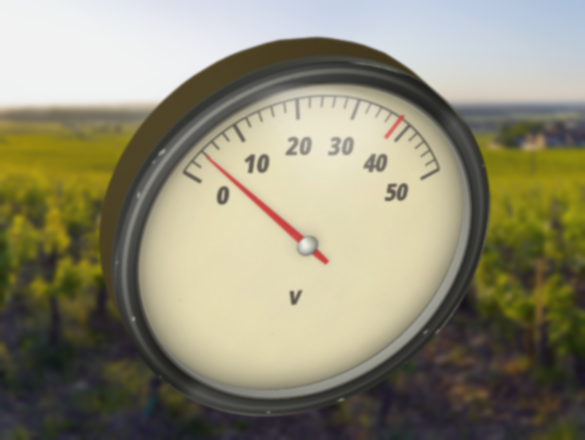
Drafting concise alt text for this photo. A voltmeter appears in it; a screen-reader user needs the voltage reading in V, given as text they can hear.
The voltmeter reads 4 V
